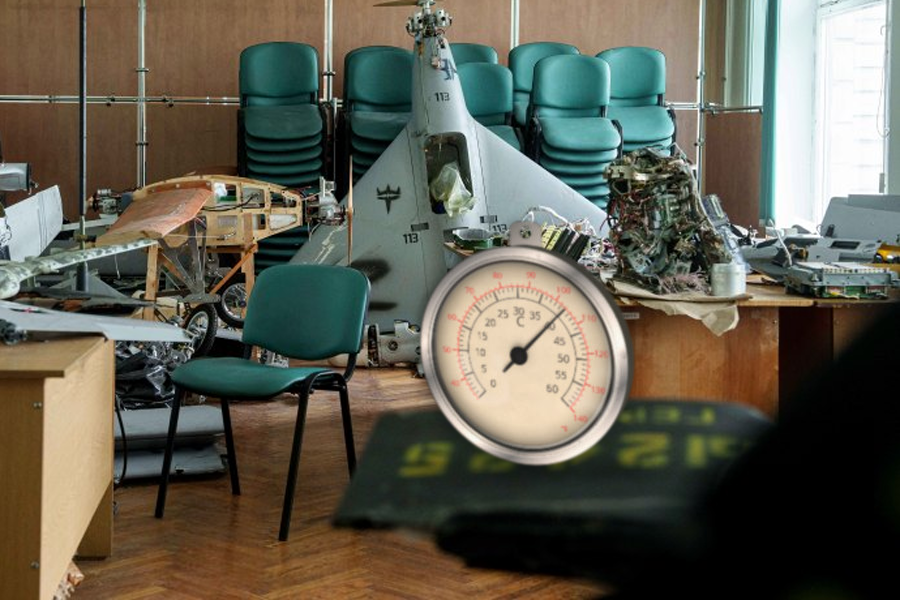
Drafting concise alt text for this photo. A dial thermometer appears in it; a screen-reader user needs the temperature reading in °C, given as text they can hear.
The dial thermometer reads 40 °C
